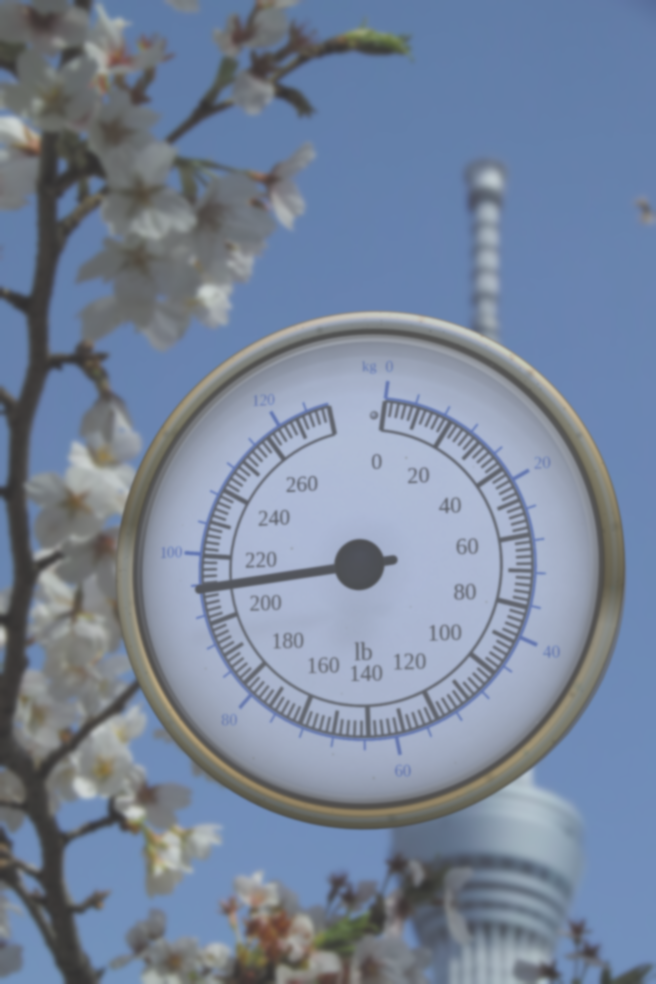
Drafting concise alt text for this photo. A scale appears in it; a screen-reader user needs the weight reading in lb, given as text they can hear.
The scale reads 210 lb
